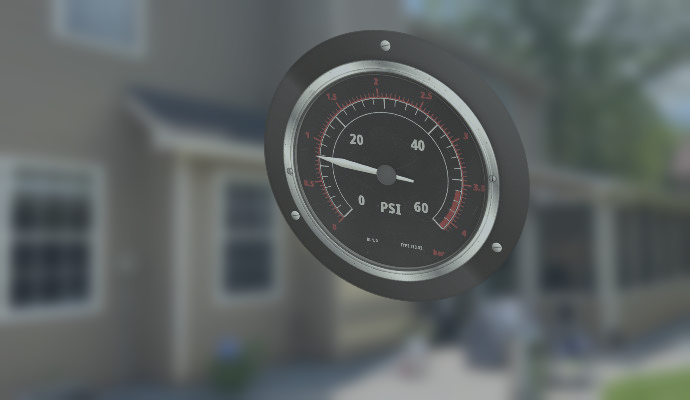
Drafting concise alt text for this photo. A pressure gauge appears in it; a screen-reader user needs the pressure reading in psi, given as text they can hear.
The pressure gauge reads 12 psi
